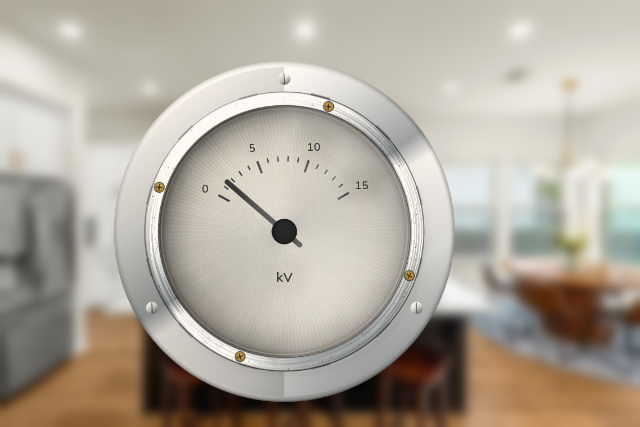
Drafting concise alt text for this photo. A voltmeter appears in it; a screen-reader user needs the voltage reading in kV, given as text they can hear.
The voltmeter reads 1.5 kV
